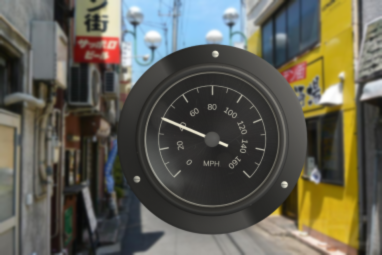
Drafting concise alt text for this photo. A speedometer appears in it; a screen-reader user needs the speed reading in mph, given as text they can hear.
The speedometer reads 40 mph
